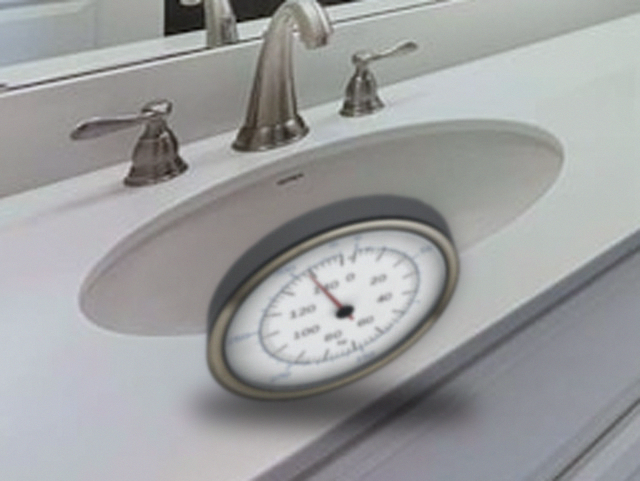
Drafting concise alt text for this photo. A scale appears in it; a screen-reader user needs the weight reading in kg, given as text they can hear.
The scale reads 140 kg
